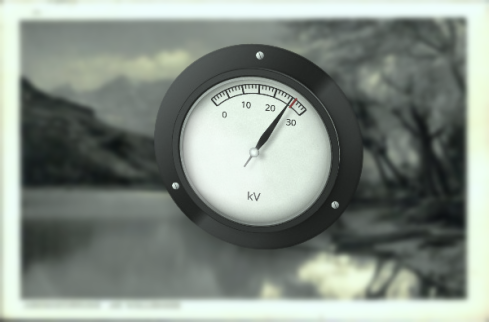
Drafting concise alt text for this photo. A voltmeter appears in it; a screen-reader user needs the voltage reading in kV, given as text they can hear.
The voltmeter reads 25 kV
